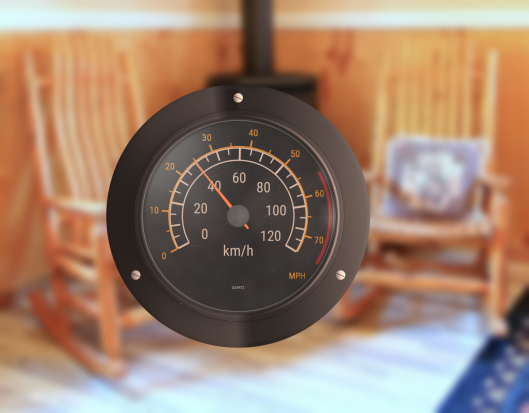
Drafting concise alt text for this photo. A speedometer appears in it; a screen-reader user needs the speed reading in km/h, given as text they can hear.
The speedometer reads 40 km/h
